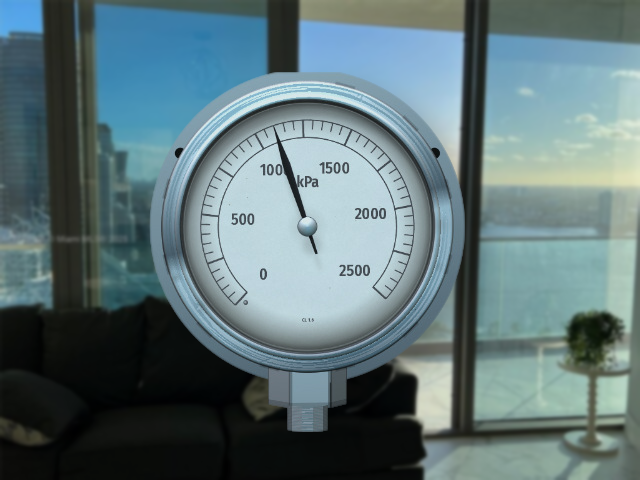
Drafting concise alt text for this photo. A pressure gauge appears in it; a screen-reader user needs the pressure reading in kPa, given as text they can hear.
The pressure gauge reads 1100 kPa
